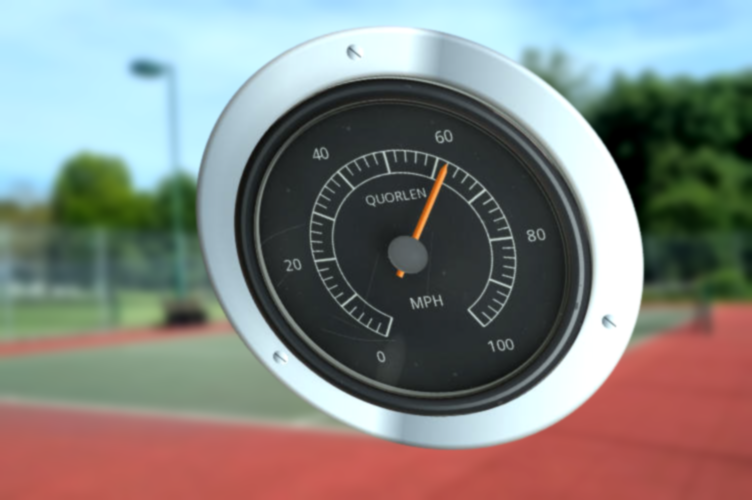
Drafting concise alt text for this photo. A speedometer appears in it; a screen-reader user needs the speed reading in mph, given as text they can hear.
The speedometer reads 62 mph
